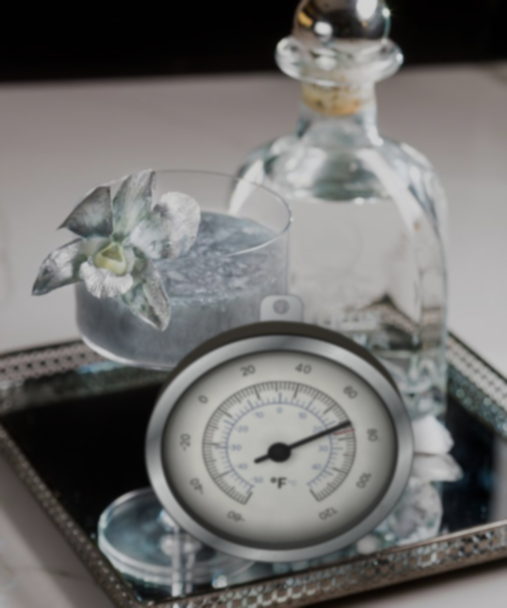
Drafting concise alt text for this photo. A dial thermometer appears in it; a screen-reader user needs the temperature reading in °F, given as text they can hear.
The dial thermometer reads 70 °F
